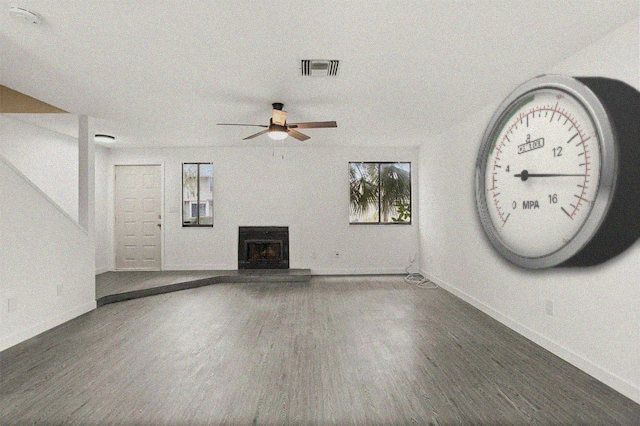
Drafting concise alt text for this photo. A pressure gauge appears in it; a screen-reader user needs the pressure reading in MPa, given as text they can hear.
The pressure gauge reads 14 MPa
